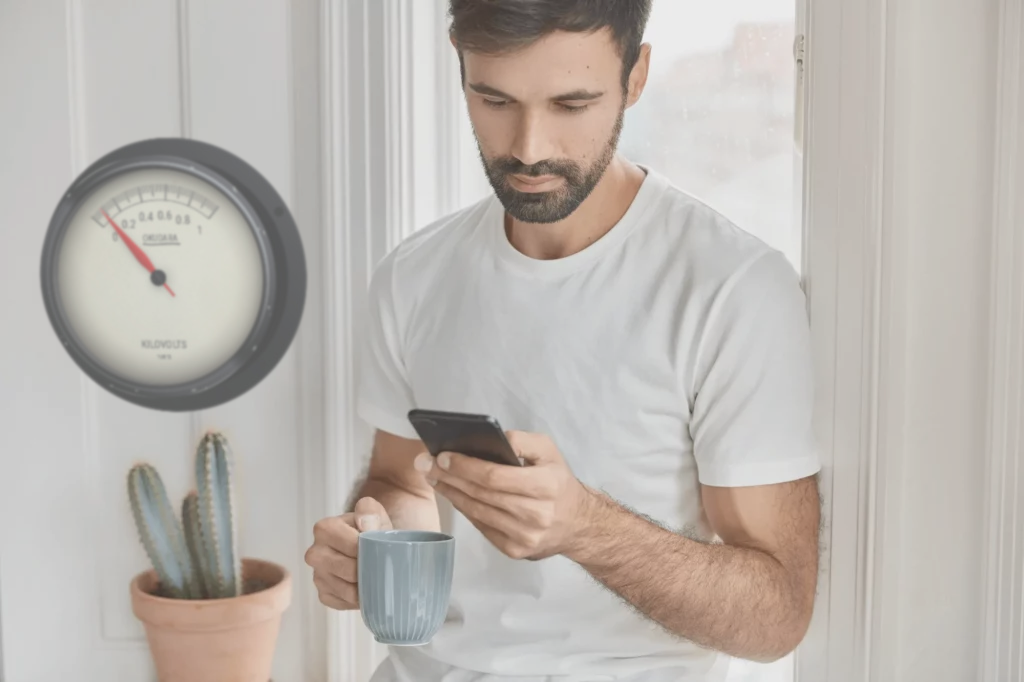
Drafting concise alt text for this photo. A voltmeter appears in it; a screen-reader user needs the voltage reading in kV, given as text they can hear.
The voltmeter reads 0.1 kV
